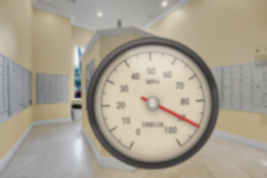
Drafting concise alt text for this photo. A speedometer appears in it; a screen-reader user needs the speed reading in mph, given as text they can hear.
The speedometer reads 90 mph
